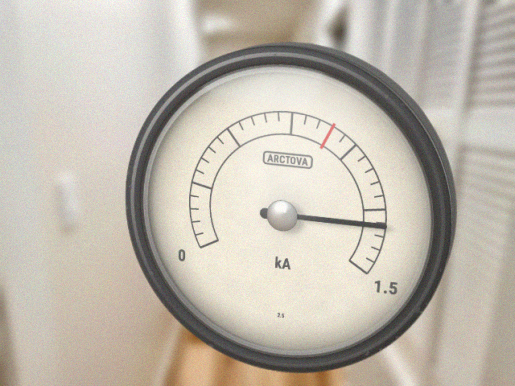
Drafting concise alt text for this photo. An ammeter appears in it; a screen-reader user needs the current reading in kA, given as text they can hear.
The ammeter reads 1.3 kA
